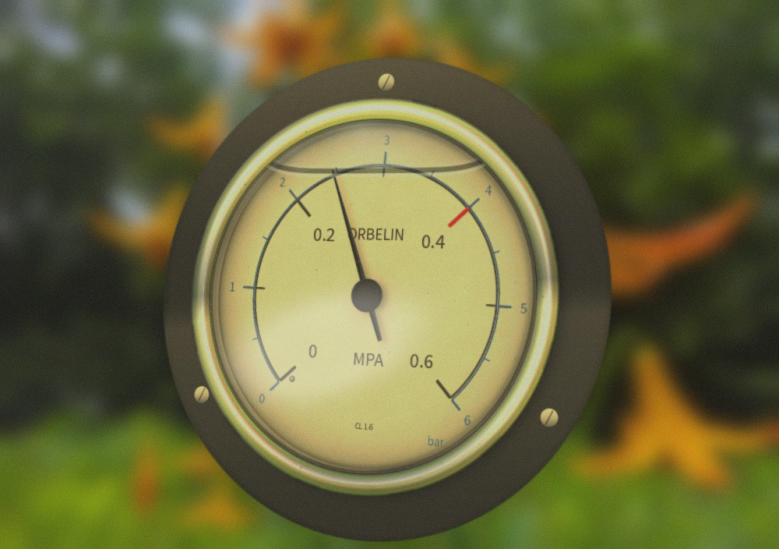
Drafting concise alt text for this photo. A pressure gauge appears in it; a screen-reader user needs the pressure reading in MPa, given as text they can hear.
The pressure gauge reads 0.25 MPa
